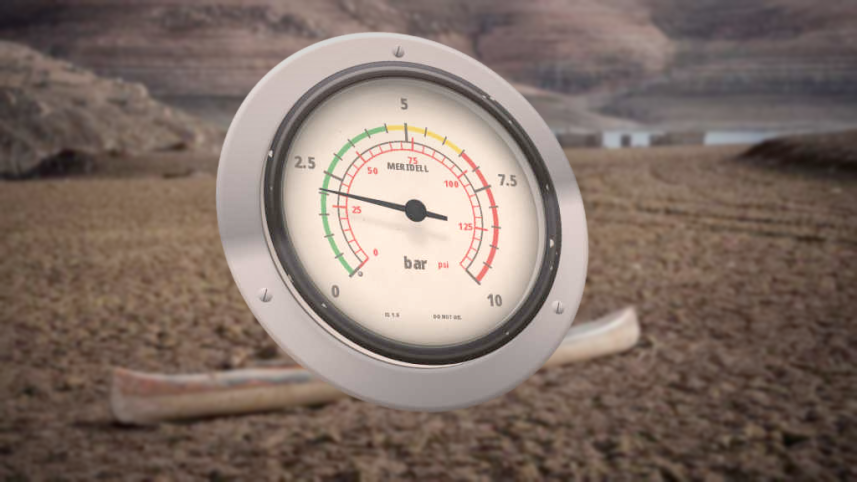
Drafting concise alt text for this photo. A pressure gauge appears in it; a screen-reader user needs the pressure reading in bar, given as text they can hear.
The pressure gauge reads 2 bar
